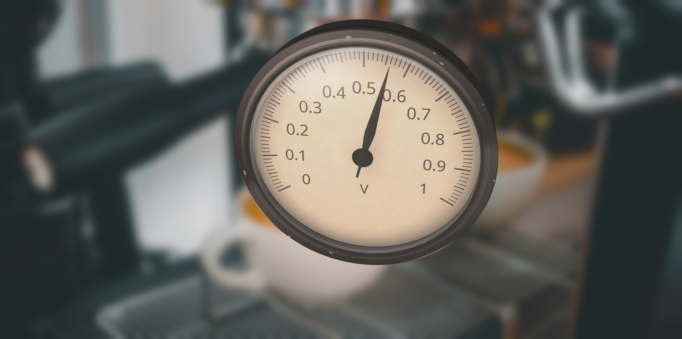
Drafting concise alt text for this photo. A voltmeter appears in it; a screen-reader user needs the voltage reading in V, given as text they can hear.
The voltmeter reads 0.56 V
